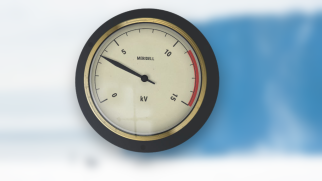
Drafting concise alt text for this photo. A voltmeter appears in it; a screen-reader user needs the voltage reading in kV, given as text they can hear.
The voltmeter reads 3.5 kV
